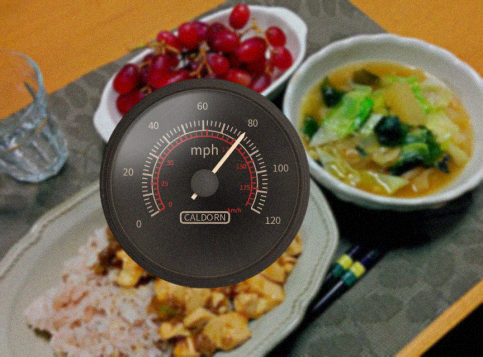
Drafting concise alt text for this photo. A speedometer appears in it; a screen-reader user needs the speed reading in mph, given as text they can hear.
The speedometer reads 80 mph
